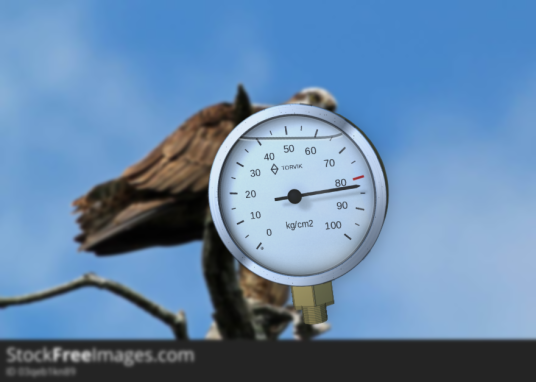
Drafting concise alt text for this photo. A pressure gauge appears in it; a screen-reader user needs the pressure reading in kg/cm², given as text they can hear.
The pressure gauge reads 82.5 kg/cm²
